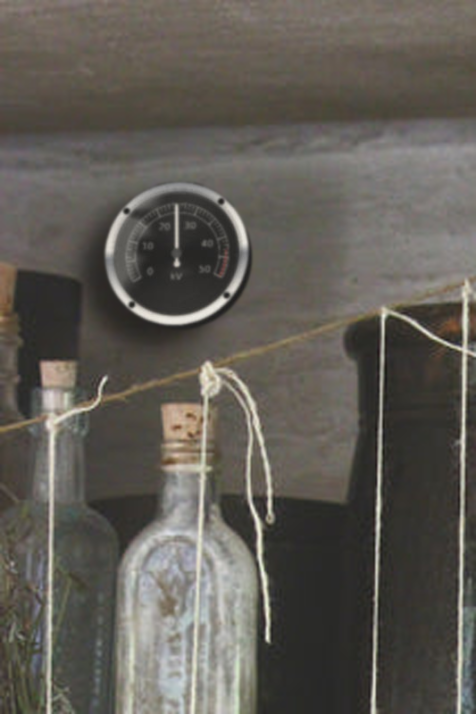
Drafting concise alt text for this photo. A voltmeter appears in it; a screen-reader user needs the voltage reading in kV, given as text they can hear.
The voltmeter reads 25 kV
